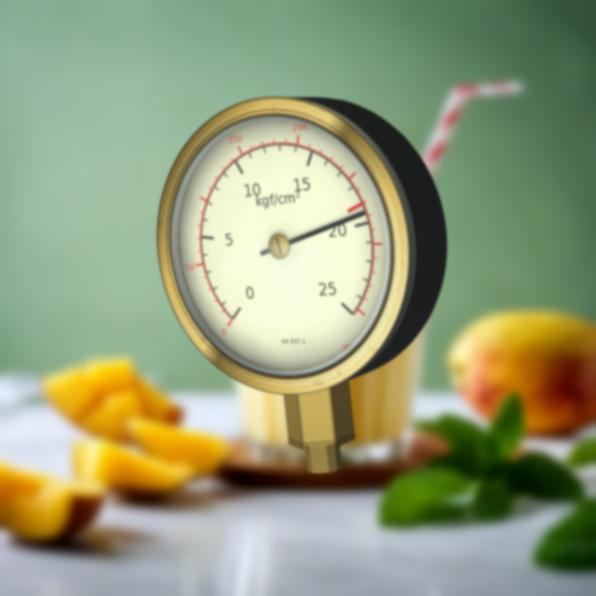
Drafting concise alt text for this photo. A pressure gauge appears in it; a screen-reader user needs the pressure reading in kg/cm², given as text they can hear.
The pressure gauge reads 19.5 kg/cm²
